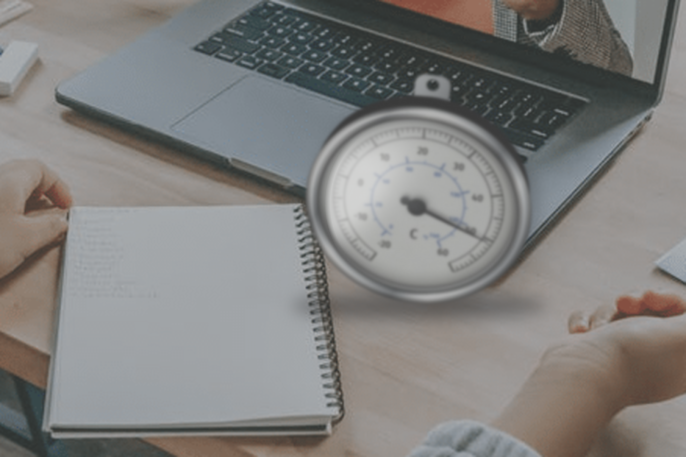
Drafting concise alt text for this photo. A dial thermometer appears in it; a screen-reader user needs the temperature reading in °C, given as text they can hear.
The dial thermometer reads 50 °C
